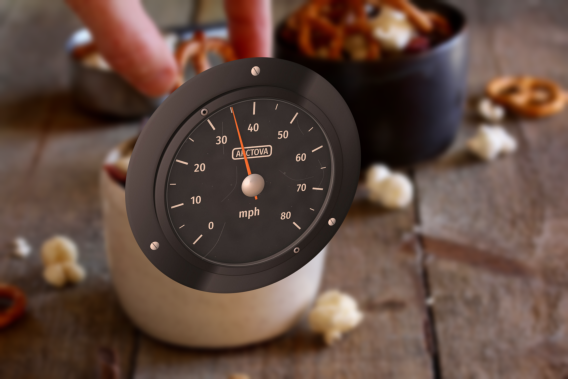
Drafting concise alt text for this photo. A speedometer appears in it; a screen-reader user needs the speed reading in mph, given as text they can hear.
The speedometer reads 35 mph
